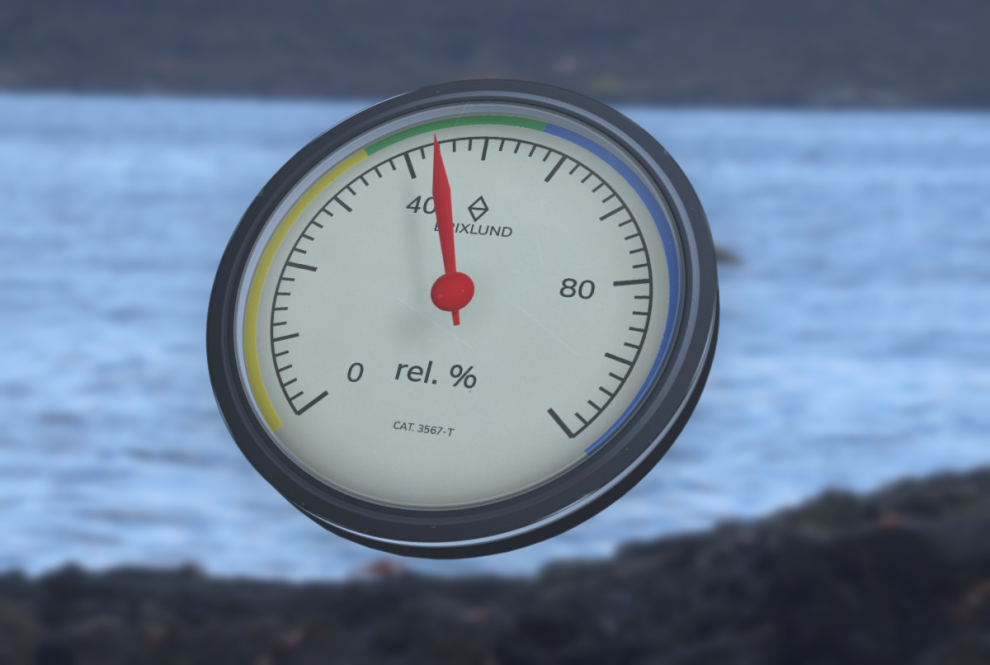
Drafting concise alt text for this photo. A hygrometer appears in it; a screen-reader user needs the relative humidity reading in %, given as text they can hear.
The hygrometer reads 44 %
